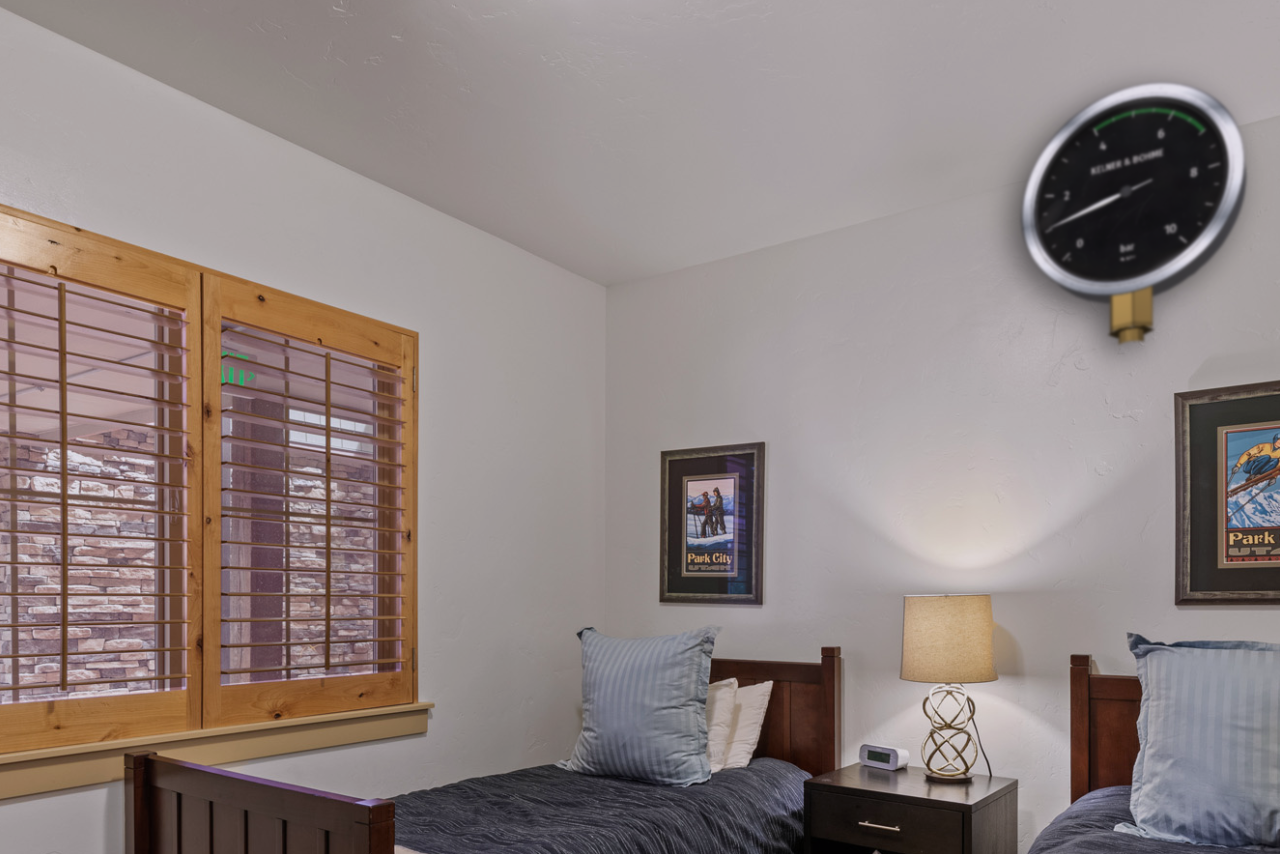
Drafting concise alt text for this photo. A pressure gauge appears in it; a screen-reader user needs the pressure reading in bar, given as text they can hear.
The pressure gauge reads 1 bar
